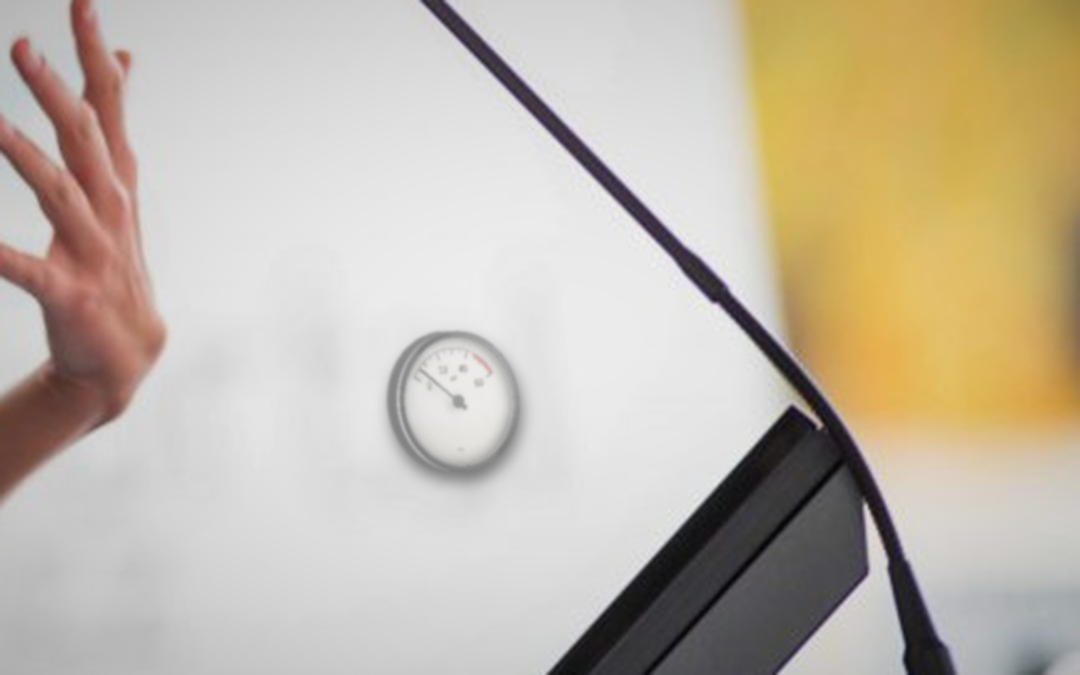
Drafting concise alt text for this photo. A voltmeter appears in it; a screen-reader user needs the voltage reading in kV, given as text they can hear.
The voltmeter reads 5 kV
